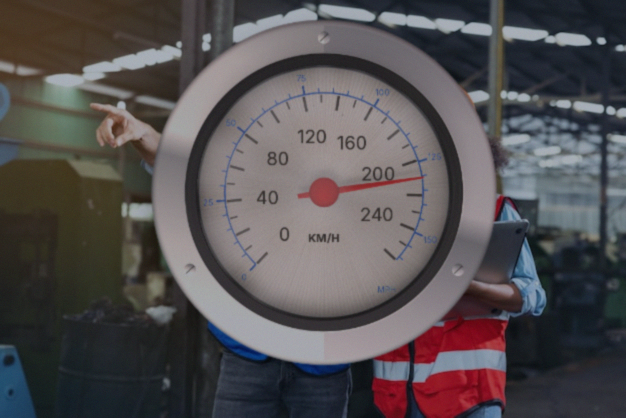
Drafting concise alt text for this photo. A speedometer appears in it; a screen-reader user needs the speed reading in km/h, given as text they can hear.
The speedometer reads 210 km/h
